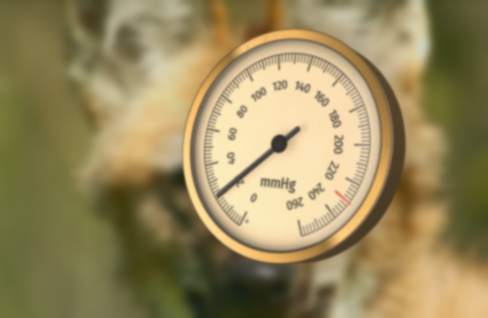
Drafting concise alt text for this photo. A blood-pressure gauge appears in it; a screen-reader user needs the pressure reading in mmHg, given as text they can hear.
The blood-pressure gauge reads 20 mmHg
